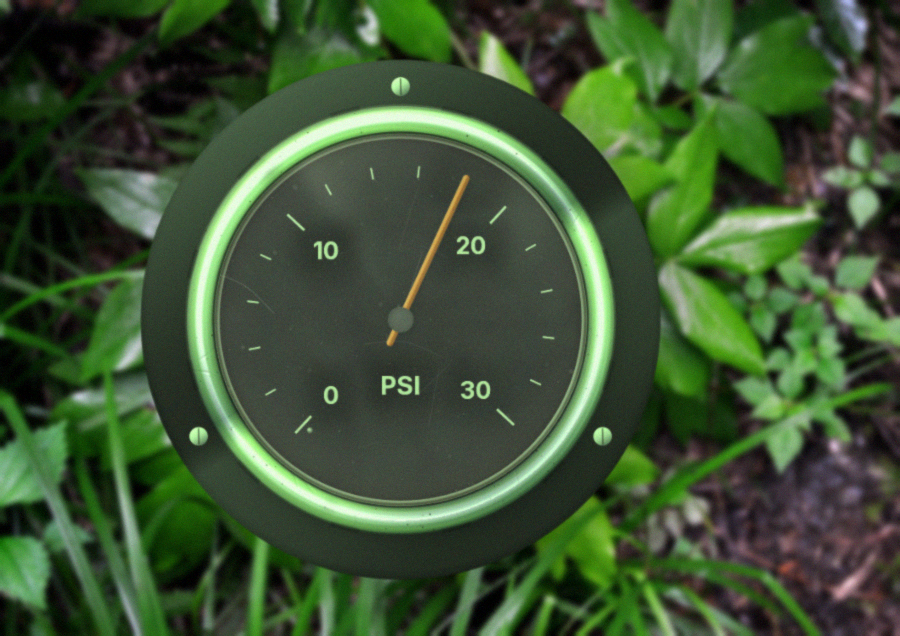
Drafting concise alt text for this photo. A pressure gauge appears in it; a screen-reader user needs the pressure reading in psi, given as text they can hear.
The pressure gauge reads 18 psi
